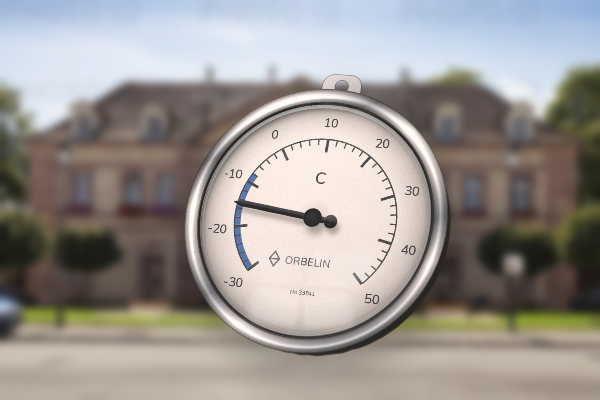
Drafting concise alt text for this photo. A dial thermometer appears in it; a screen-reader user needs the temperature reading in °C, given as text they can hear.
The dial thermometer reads -15 °C
